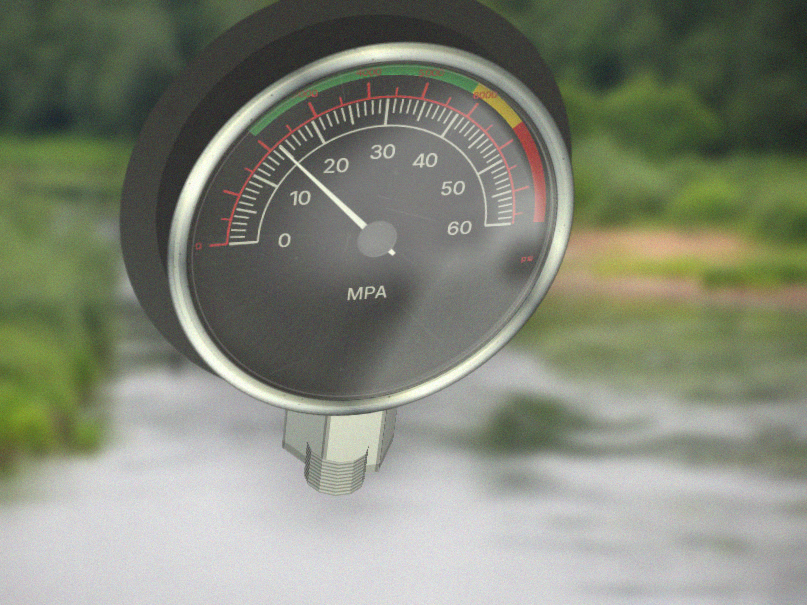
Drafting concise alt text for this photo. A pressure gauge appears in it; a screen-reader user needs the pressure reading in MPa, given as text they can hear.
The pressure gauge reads 15 MPa
